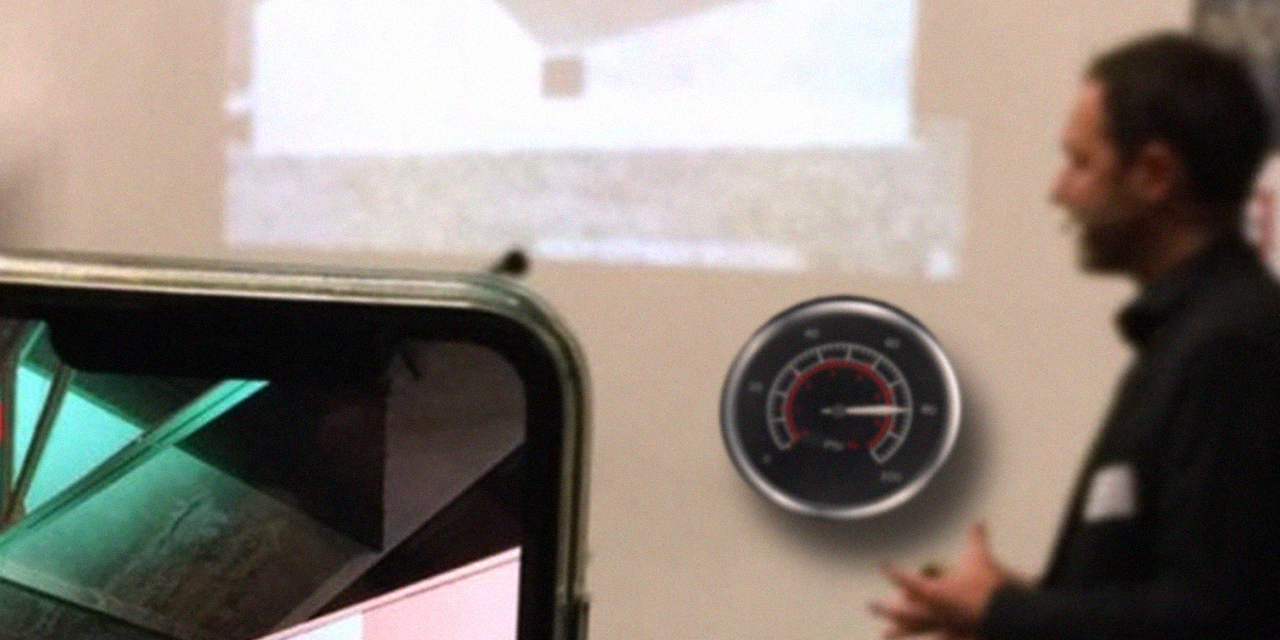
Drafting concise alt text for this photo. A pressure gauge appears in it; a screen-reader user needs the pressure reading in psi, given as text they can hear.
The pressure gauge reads 80 psi
